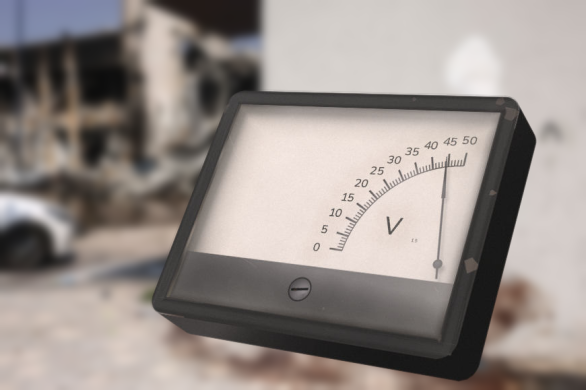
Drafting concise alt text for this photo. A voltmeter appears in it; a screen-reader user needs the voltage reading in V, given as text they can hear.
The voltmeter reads 45 V
